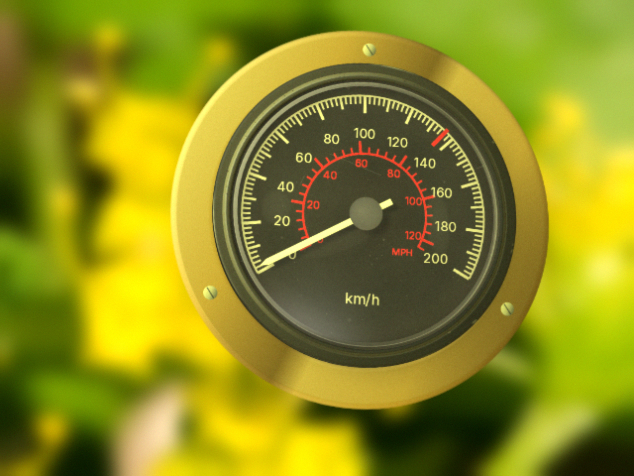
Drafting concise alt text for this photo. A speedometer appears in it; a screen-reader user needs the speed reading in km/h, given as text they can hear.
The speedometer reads 2 km/h
